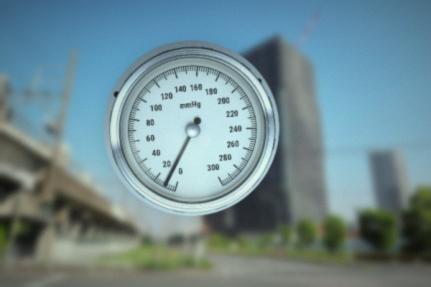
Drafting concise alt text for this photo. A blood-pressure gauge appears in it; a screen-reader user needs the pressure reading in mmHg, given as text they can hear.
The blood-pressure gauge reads 10 mmHg
